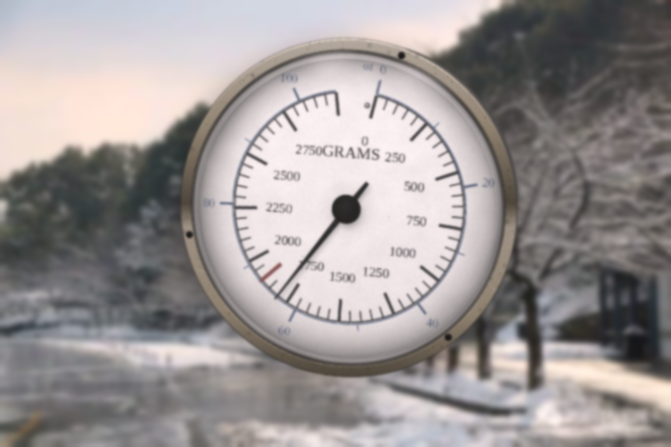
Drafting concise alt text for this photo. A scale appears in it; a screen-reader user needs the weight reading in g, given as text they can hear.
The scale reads 1800 g
